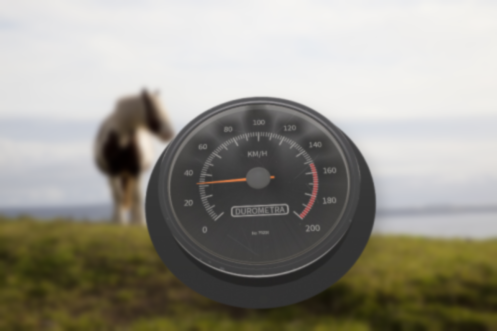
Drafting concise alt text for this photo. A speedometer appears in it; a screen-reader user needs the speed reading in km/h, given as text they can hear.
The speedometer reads 30 km/h
